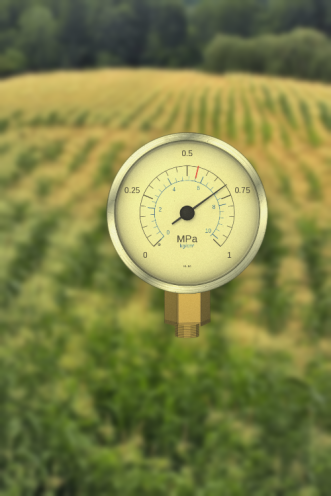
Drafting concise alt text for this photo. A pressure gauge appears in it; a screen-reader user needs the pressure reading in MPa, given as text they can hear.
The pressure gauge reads 0.7 MPa
